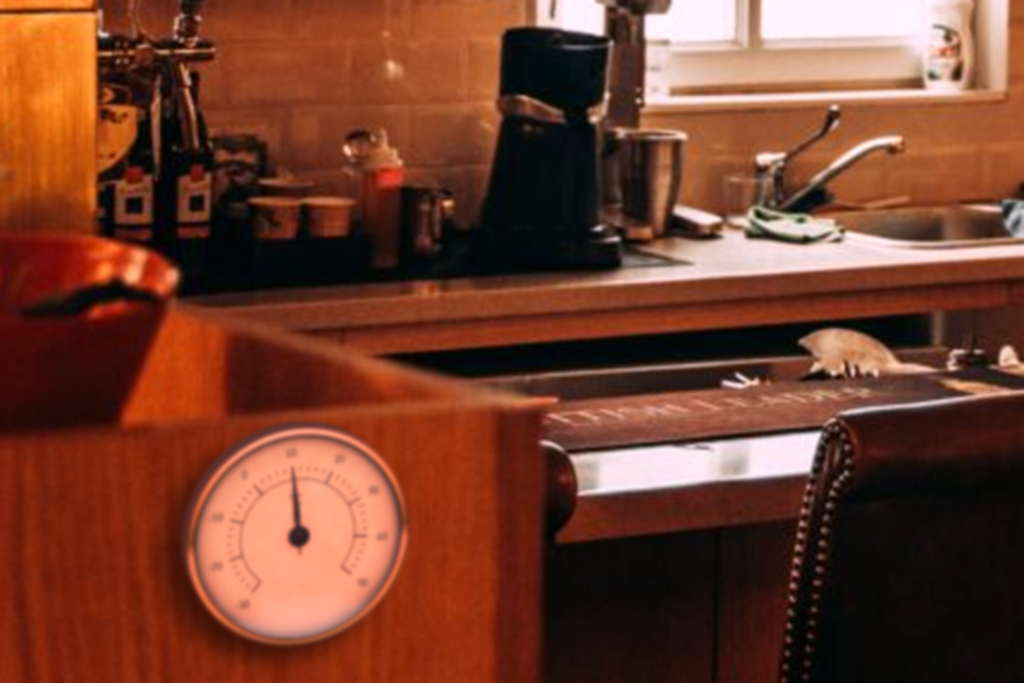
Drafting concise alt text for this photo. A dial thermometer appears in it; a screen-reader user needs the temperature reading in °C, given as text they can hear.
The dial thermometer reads 10 °C
